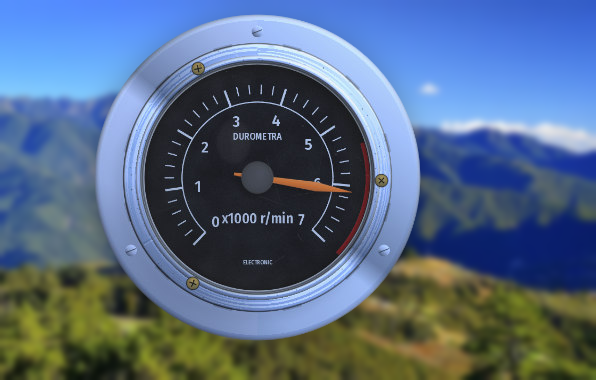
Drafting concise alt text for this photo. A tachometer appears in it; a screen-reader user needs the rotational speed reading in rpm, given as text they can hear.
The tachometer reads 6100 rpm
